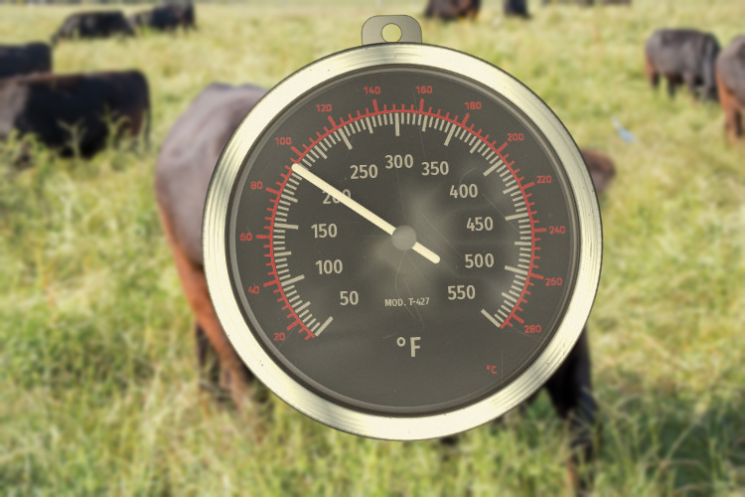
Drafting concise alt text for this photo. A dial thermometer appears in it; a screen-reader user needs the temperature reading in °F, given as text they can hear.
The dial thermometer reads 200 °F
